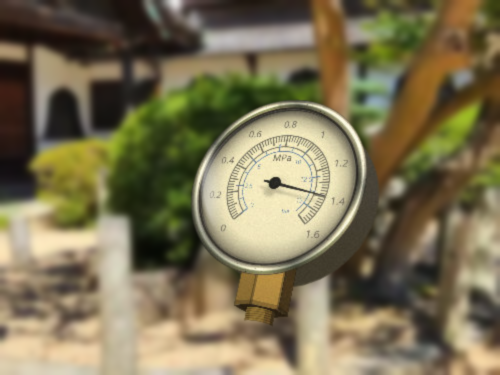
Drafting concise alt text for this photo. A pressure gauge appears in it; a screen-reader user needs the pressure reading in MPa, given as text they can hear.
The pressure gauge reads 1.4 MPa
